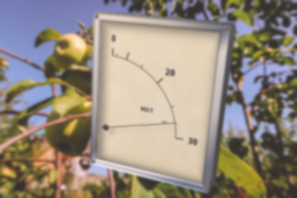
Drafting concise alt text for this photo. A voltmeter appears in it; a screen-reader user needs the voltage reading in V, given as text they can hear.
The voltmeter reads 27.5 V
